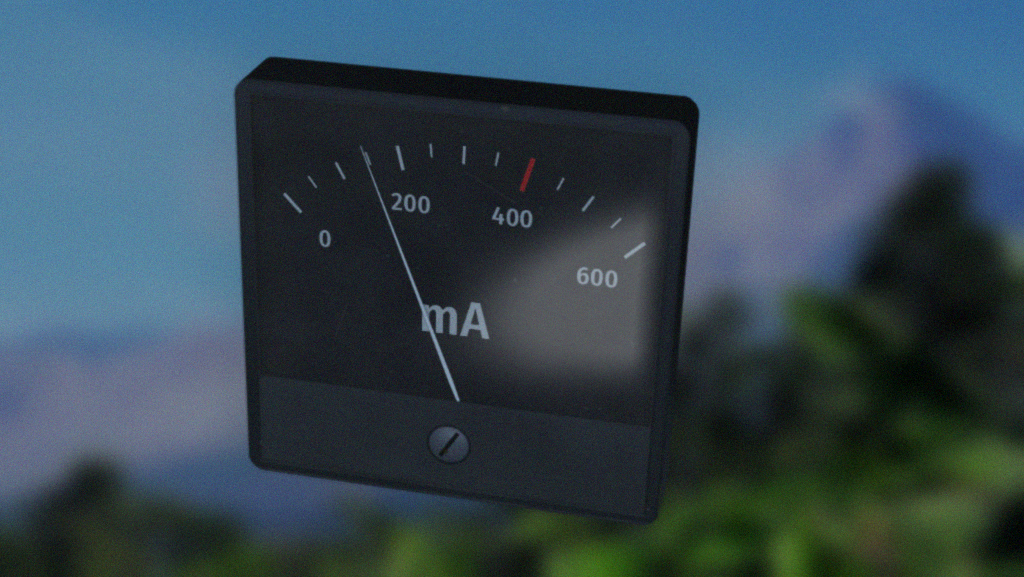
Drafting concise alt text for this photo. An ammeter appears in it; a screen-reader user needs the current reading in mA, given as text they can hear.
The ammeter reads 150 mA
